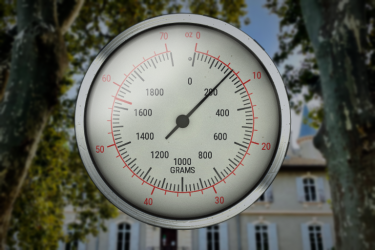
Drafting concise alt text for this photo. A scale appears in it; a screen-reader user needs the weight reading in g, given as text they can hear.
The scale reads 200 g
